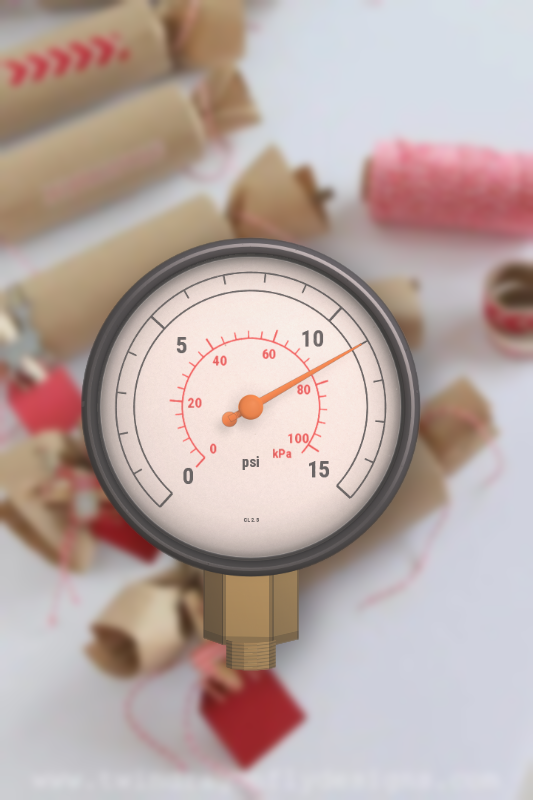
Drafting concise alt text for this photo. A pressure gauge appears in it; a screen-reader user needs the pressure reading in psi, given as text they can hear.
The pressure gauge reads 11 psi
